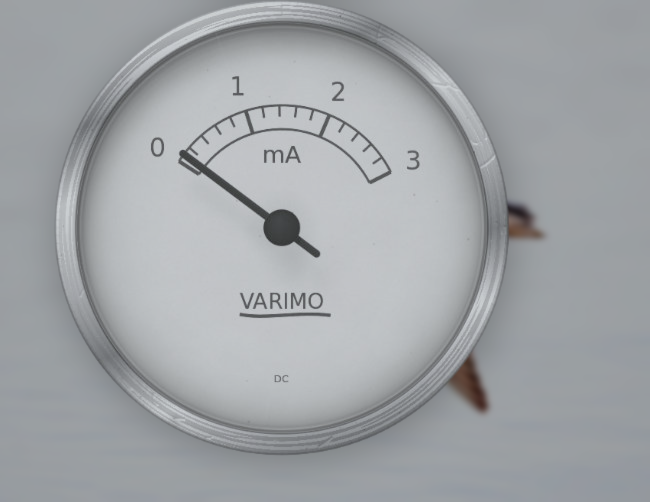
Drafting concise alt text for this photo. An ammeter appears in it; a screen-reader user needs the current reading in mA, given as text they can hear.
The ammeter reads 0.1 mA
